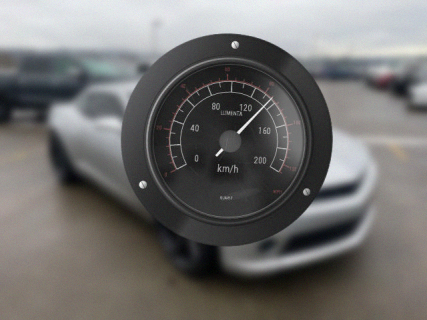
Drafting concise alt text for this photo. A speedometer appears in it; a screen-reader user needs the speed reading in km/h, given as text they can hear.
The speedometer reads 135 km/h
